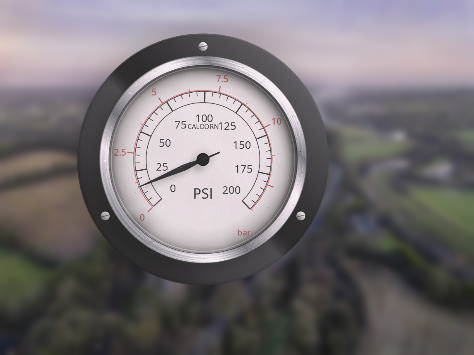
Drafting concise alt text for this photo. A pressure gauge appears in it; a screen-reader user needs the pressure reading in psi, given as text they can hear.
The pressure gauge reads 15 psi
